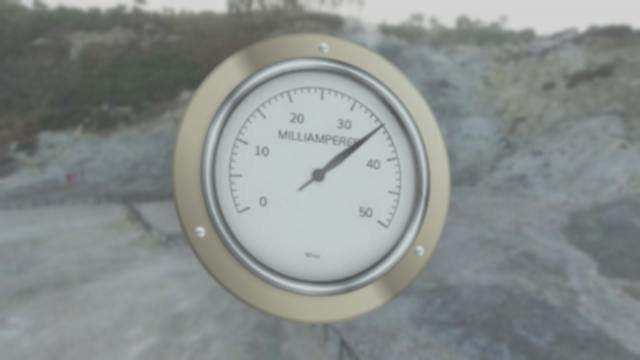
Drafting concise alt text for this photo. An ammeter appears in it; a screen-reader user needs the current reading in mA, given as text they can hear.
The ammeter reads 35 mA
